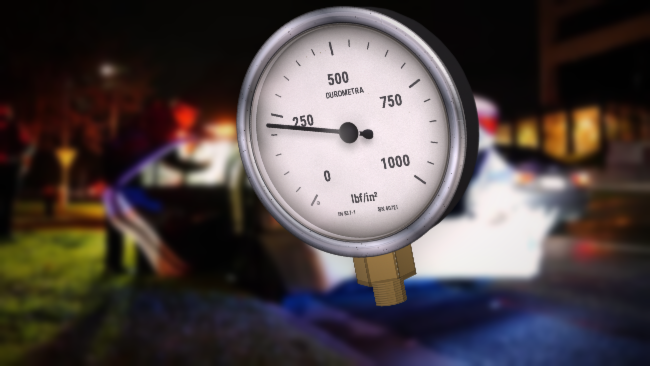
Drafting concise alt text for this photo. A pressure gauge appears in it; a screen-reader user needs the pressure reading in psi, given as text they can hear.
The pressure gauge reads 225 psi
